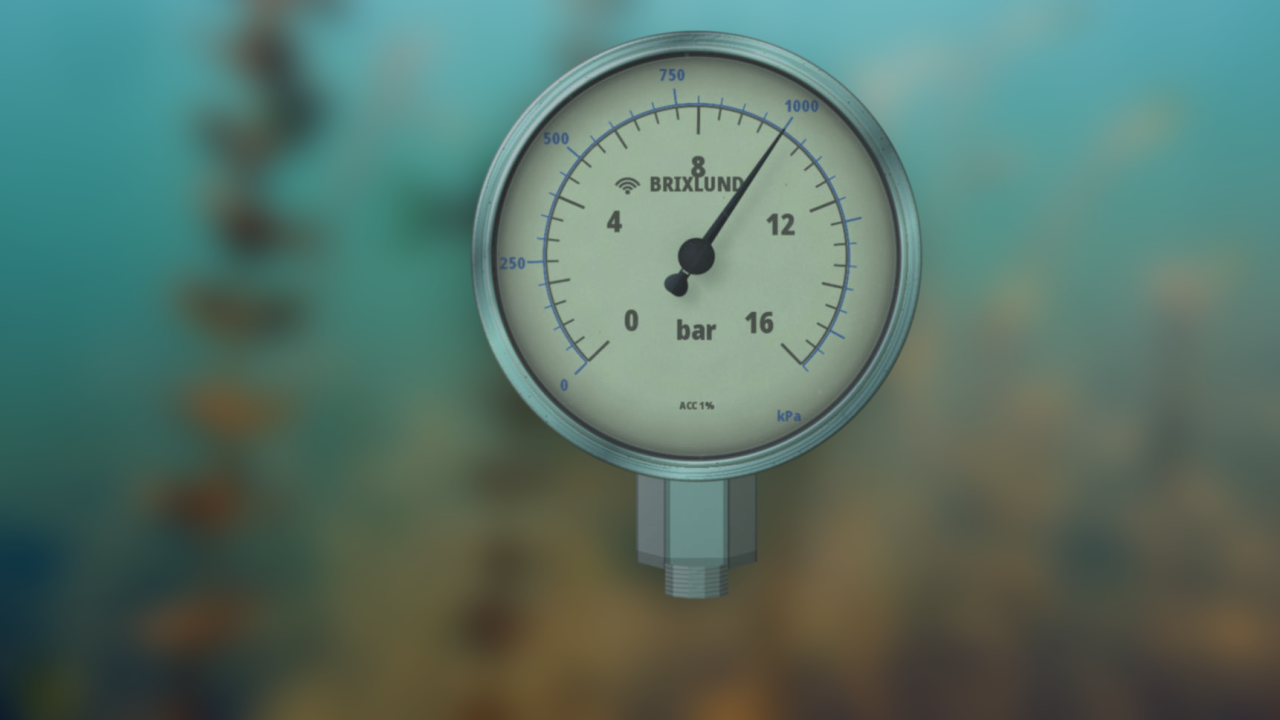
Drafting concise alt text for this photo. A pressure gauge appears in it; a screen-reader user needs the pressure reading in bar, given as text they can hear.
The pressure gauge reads 10 bar
